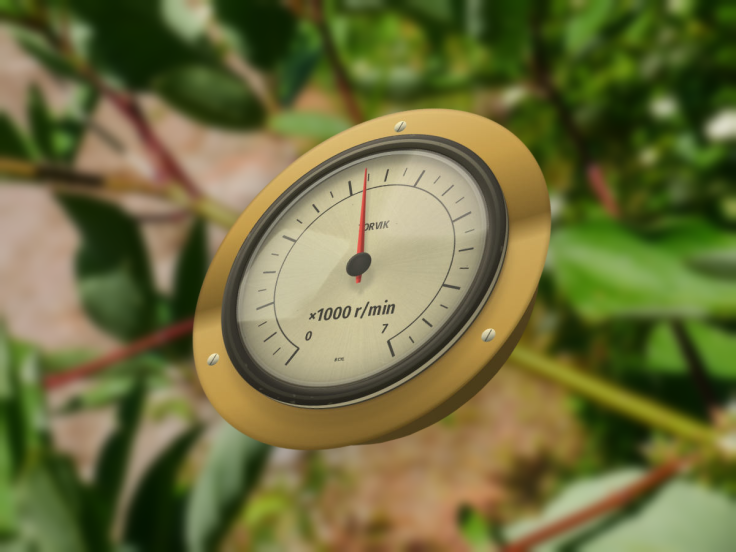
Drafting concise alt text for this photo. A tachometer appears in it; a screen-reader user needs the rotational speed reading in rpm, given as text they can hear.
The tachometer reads 3250 rpm
